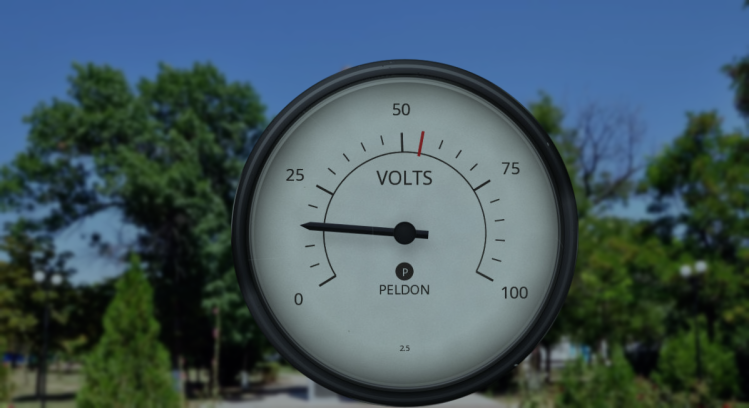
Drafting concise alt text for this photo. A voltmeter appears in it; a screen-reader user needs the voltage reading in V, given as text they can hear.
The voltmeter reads 15 V
